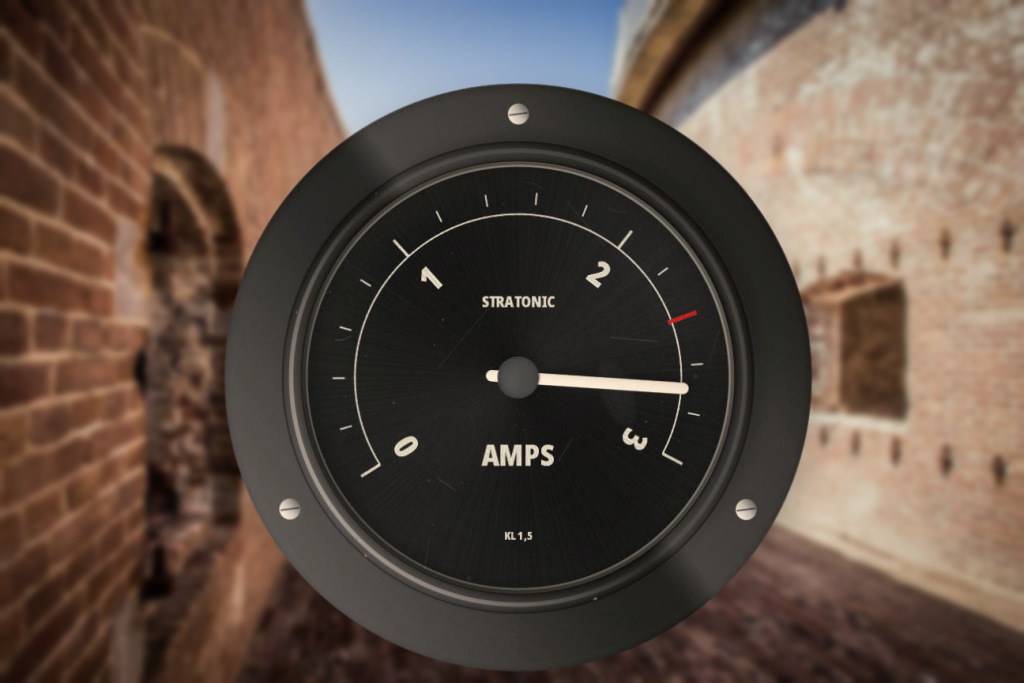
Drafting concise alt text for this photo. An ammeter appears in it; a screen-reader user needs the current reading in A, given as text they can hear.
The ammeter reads 2.7 A
